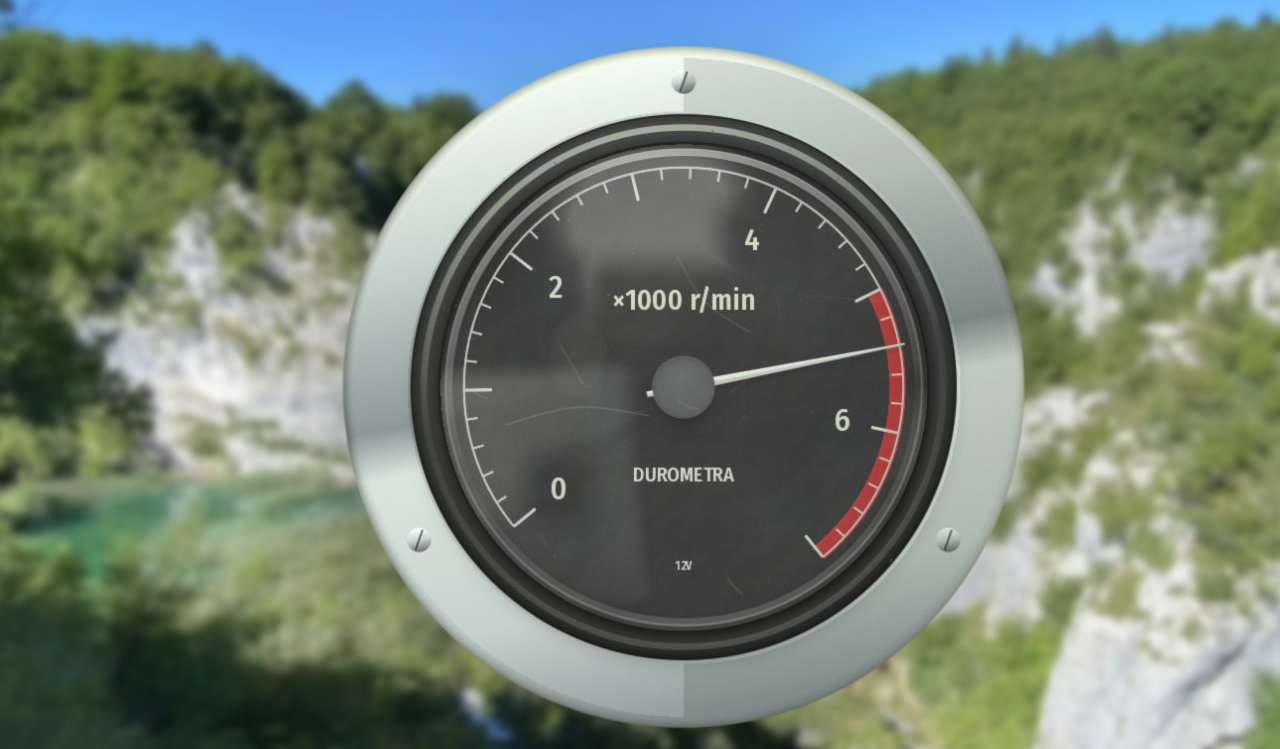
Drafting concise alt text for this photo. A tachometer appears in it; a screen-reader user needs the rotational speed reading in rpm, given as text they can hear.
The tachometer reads 5400 rpm
